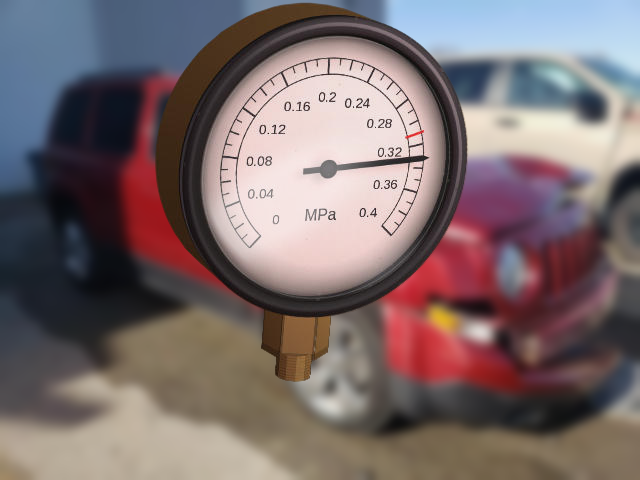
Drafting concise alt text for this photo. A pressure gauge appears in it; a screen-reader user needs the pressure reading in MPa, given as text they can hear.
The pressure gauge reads 0.33 MPa
